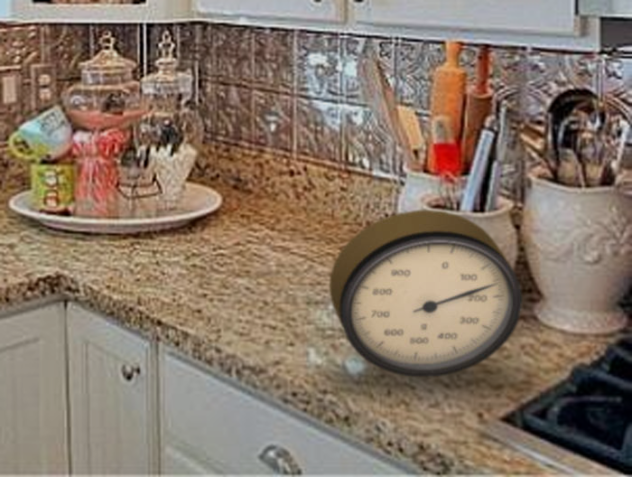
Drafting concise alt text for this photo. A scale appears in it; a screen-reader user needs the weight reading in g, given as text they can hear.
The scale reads 150 g
